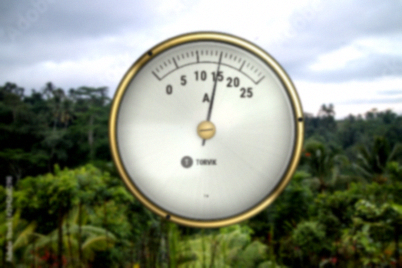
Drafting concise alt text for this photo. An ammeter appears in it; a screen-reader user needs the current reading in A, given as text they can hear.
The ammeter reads 15 A
